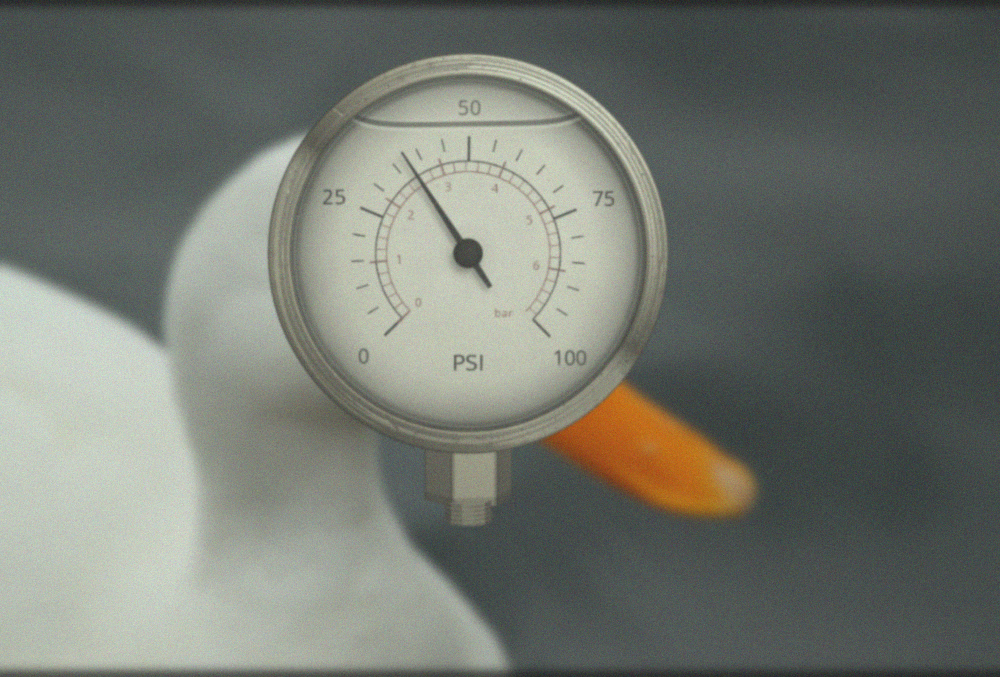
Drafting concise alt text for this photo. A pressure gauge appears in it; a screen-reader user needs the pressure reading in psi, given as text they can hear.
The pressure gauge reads 37.5 psi
